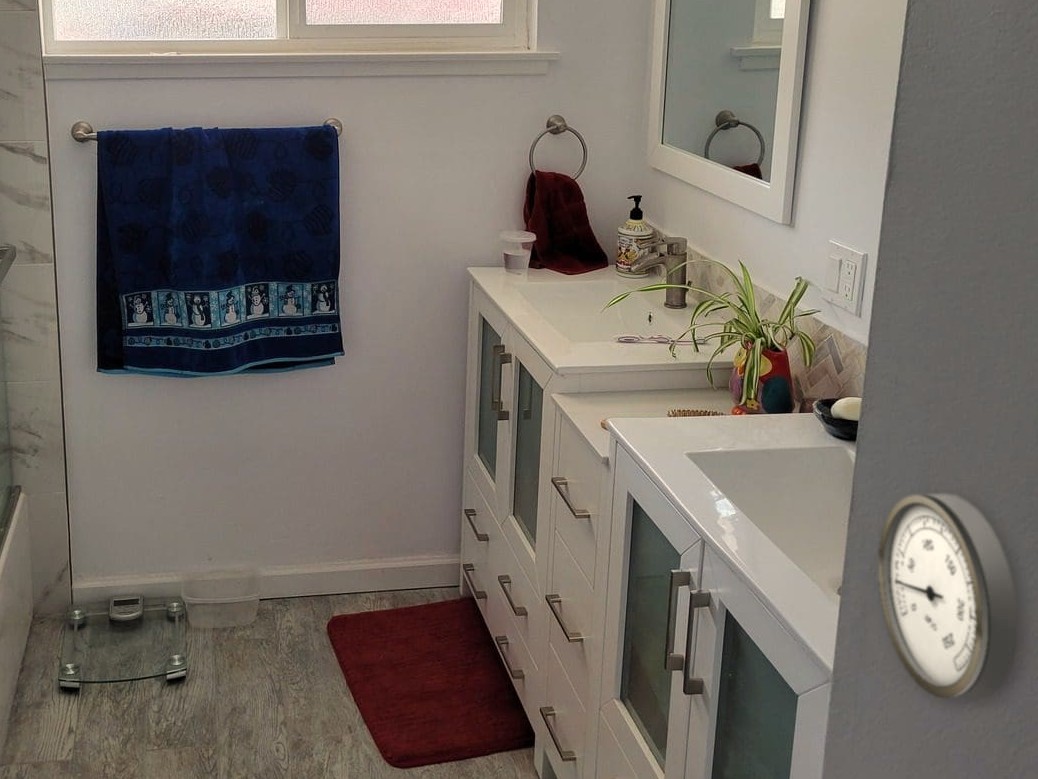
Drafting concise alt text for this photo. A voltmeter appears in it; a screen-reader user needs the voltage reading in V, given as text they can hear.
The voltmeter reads 25 V
